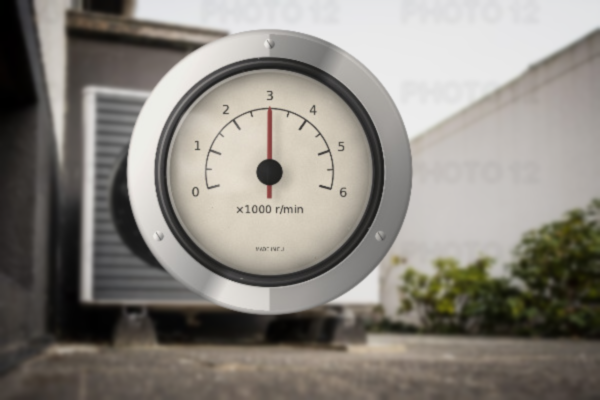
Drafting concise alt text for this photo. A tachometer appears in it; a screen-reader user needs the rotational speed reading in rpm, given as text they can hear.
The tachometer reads 3000 rpm
